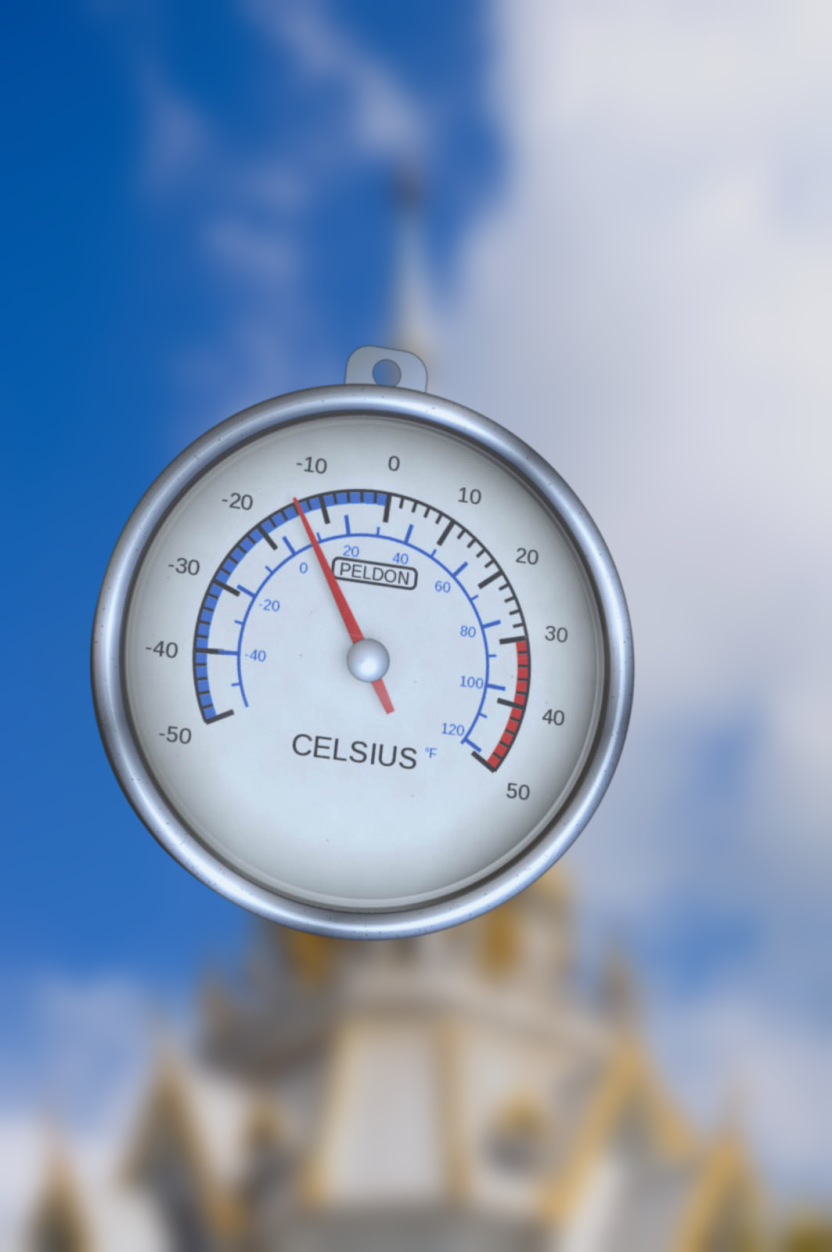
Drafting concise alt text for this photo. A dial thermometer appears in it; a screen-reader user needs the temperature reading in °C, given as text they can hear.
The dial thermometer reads -14 °C
